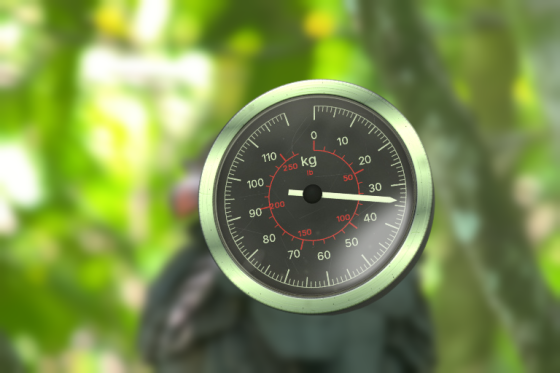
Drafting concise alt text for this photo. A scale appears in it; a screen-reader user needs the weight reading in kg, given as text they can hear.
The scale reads 34 kg
